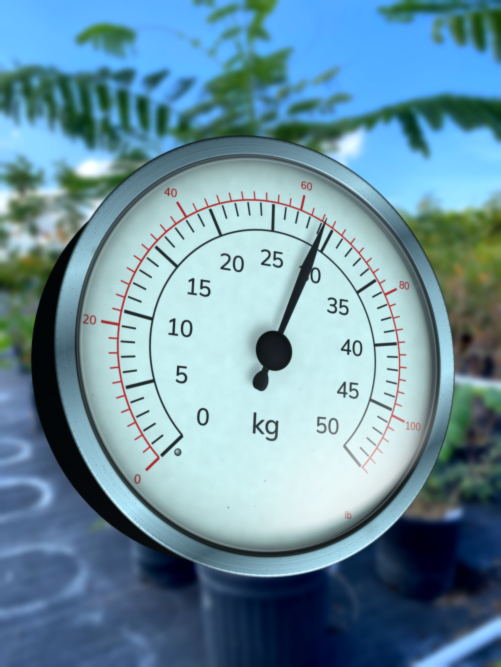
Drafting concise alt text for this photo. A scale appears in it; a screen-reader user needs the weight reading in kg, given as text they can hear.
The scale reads 29 kg
